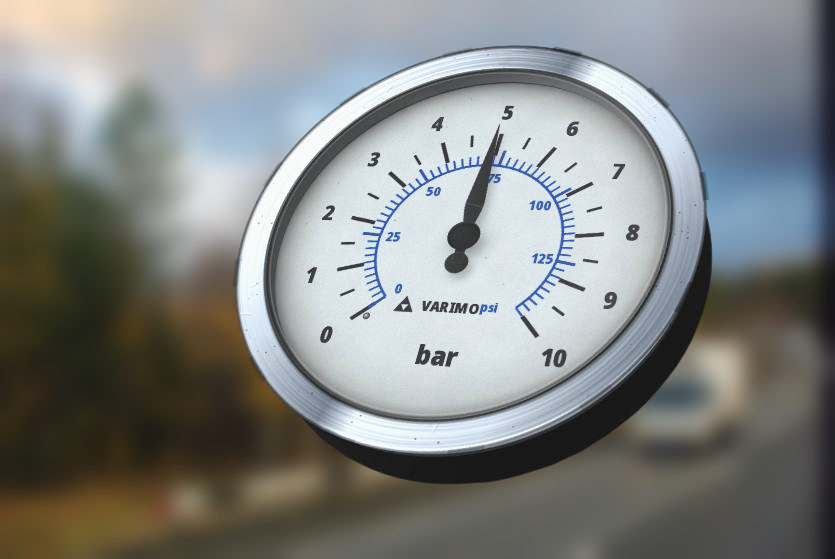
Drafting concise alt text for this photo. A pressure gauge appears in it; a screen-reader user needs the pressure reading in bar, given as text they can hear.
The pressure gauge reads 5 bar
